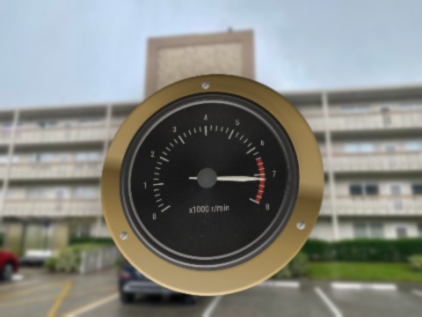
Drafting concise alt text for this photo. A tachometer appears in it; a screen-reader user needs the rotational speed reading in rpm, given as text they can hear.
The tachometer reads 7200 rpm
